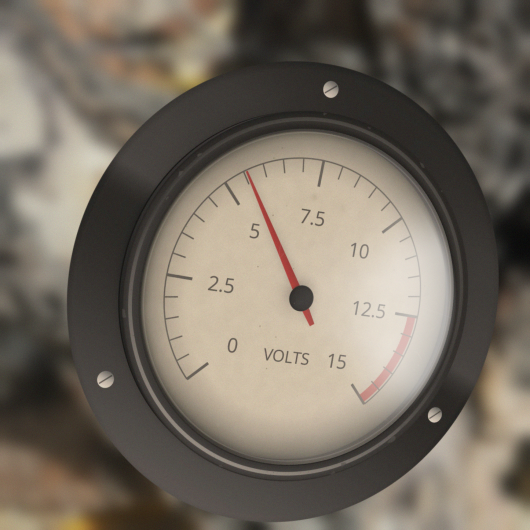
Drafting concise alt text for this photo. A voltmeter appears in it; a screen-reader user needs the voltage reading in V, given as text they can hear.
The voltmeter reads 5.5 V
